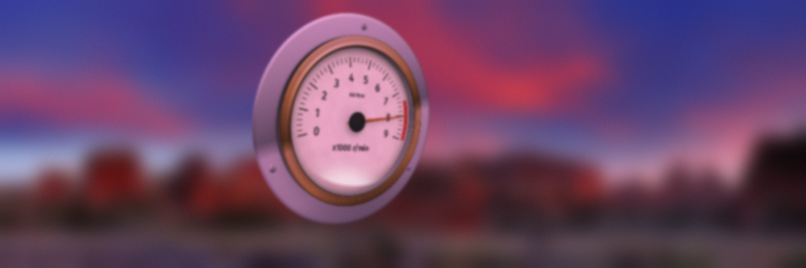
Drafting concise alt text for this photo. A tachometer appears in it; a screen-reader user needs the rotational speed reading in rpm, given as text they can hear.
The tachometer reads 8000 rpm
